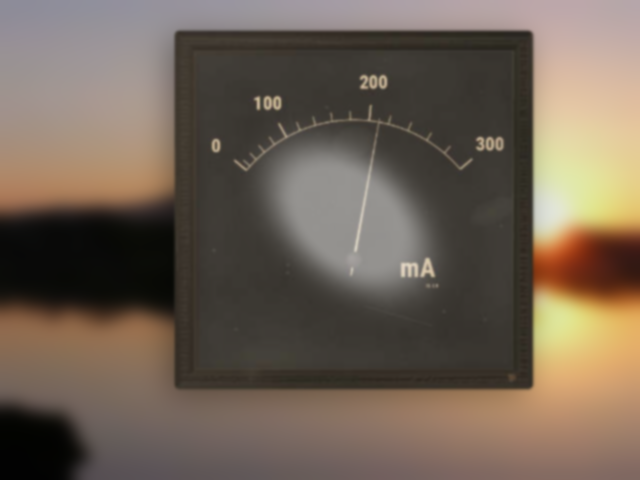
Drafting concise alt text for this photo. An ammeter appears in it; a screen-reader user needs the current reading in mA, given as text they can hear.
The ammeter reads 210 mA
